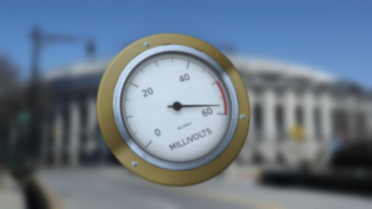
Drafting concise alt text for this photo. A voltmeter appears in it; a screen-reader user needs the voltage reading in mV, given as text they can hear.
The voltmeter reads 57.5 mV
